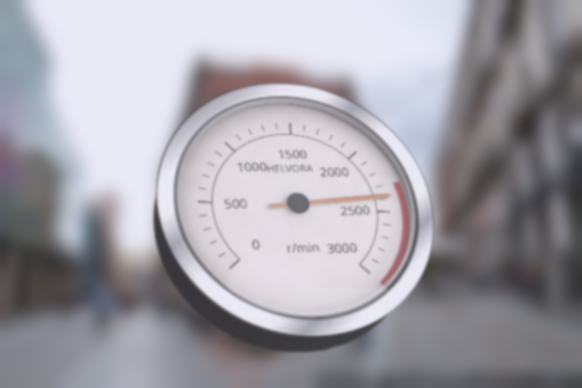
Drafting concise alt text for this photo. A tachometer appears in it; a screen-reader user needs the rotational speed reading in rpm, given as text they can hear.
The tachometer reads 2400 rpm
